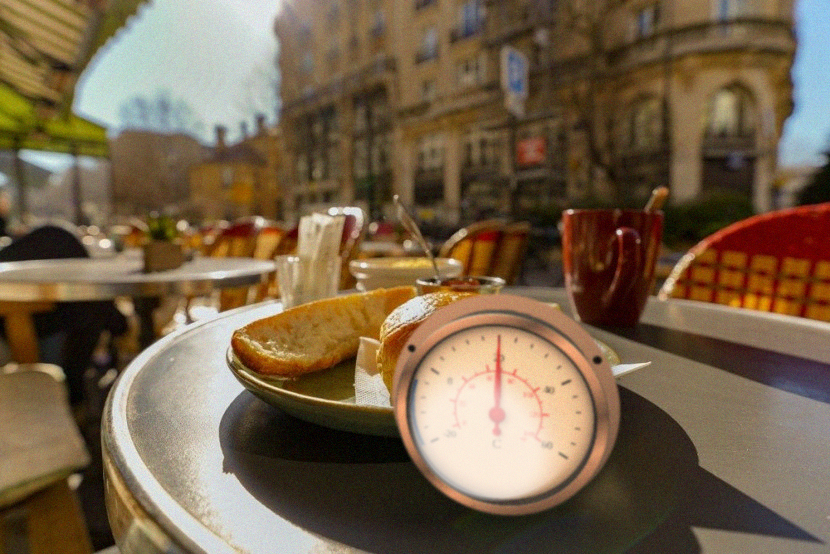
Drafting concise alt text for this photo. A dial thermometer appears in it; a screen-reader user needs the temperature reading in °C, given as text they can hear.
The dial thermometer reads 20 °C
